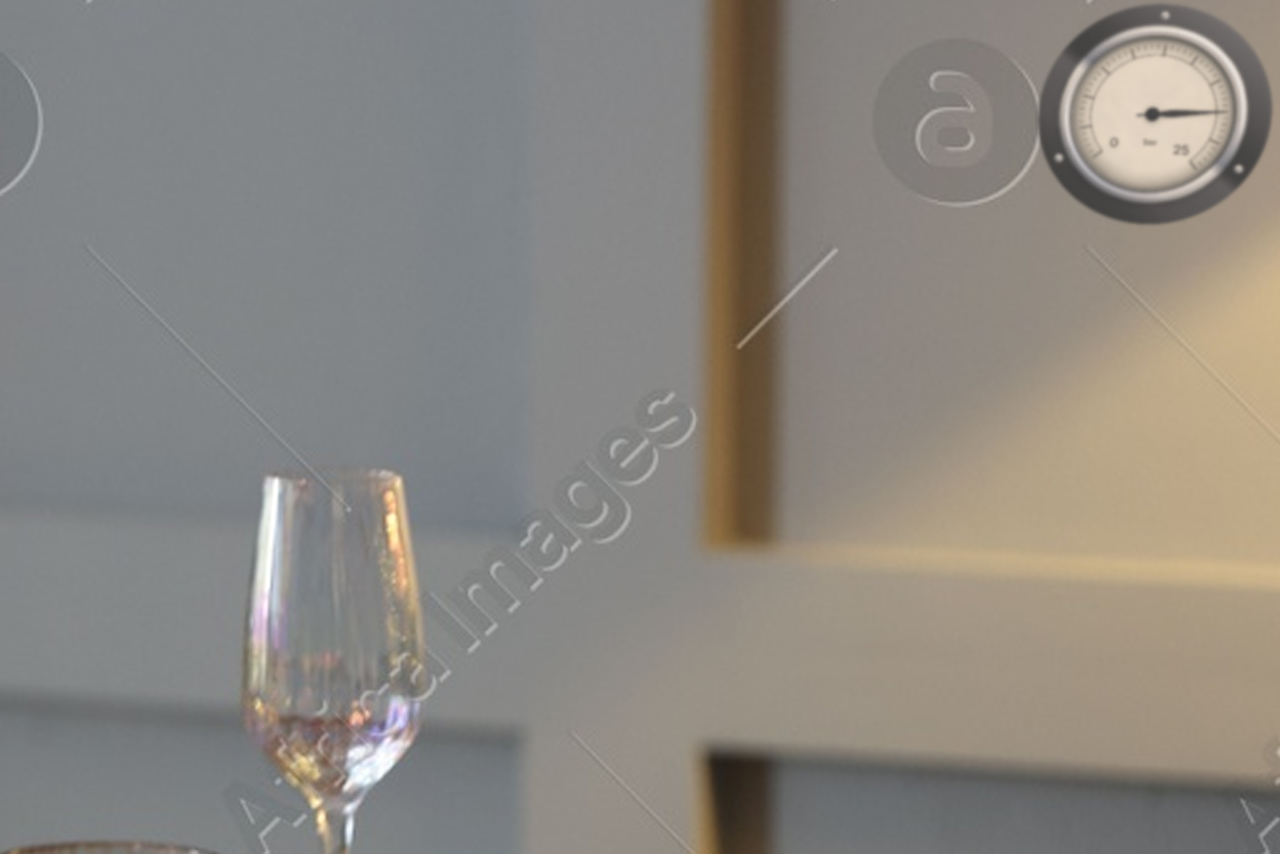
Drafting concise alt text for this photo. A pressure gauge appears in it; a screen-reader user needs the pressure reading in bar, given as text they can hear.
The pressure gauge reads 20 bar
